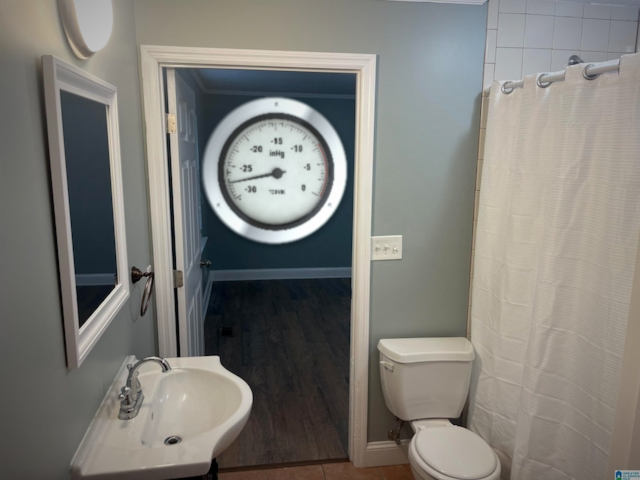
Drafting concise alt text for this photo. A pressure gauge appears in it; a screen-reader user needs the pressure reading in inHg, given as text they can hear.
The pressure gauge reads -27.5 inHg
